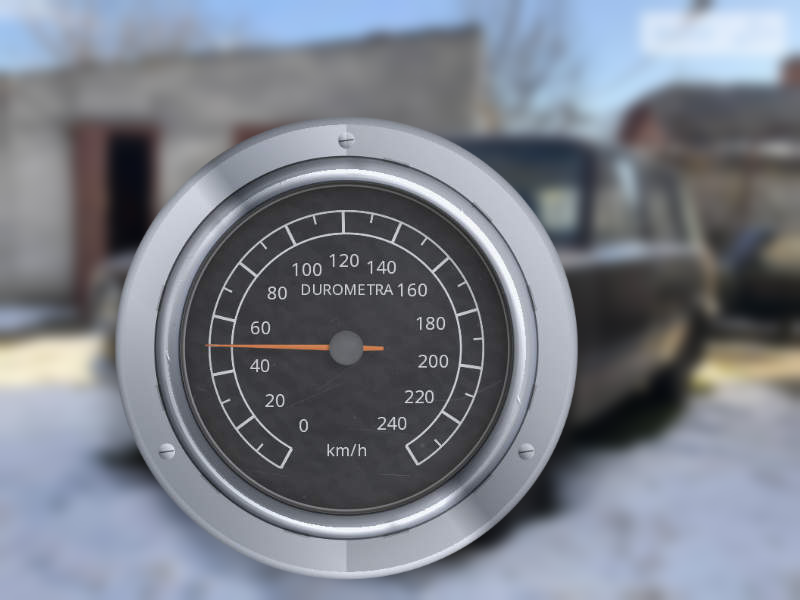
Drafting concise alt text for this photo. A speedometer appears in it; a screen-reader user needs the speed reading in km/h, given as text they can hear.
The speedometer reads 50 km/h
